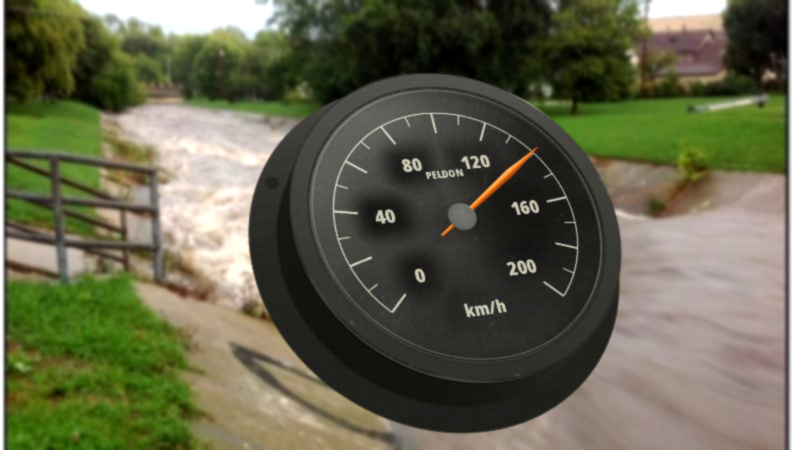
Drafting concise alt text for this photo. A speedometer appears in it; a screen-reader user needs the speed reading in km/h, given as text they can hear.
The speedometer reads 140 km/h
